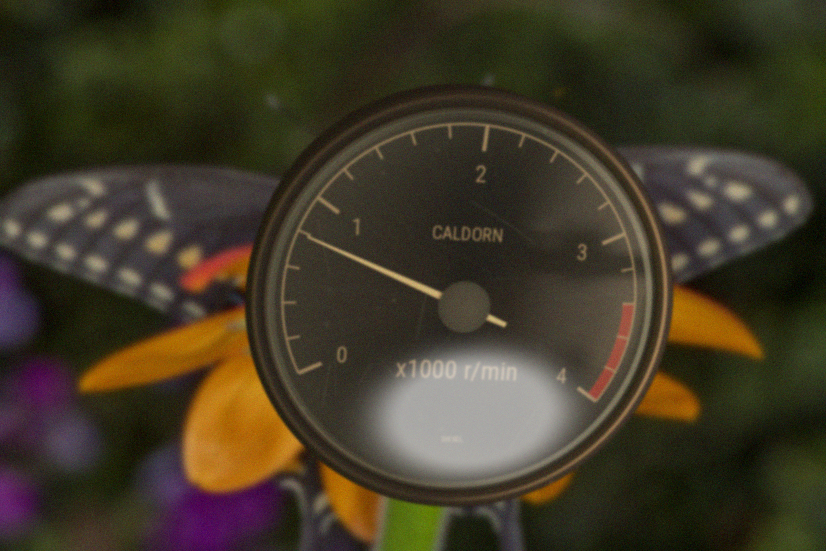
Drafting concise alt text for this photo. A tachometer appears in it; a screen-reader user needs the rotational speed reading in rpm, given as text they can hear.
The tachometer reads 800 rpm
